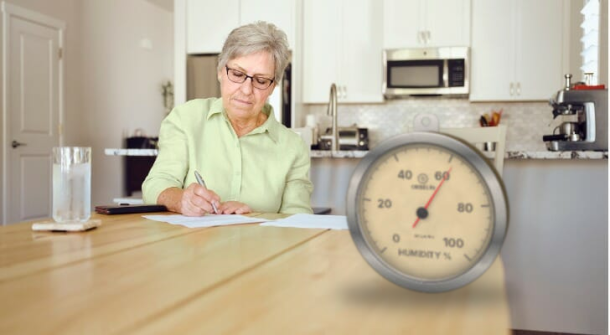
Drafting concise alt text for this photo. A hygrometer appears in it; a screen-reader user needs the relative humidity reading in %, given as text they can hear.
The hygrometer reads 62 %
